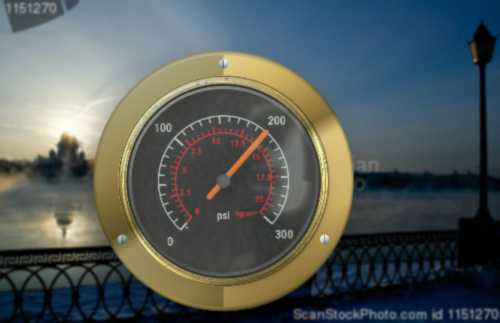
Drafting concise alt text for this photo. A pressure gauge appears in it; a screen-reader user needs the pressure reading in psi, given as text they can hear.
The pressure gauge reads 200 psi
